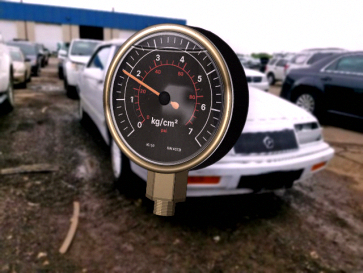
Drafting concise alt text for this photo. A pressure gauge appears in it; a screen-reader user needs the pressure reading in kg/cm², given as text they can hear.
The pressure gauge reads 1.8 kg/cm²
